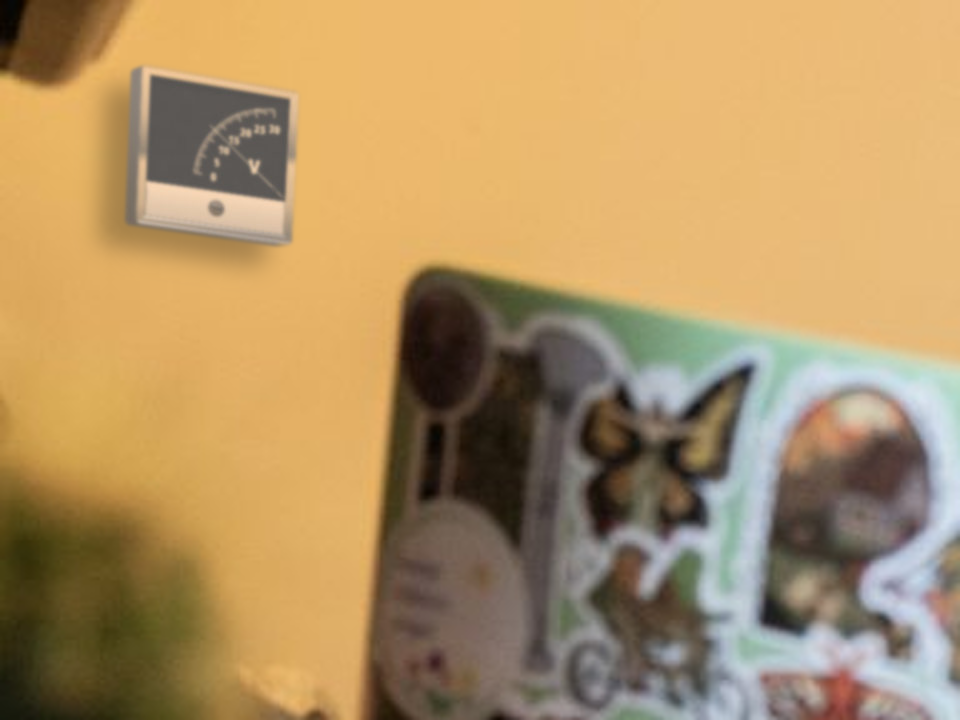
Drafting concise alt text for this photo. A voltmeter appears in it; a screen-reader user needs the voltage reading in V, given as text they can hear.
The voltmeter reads 12.5 V
